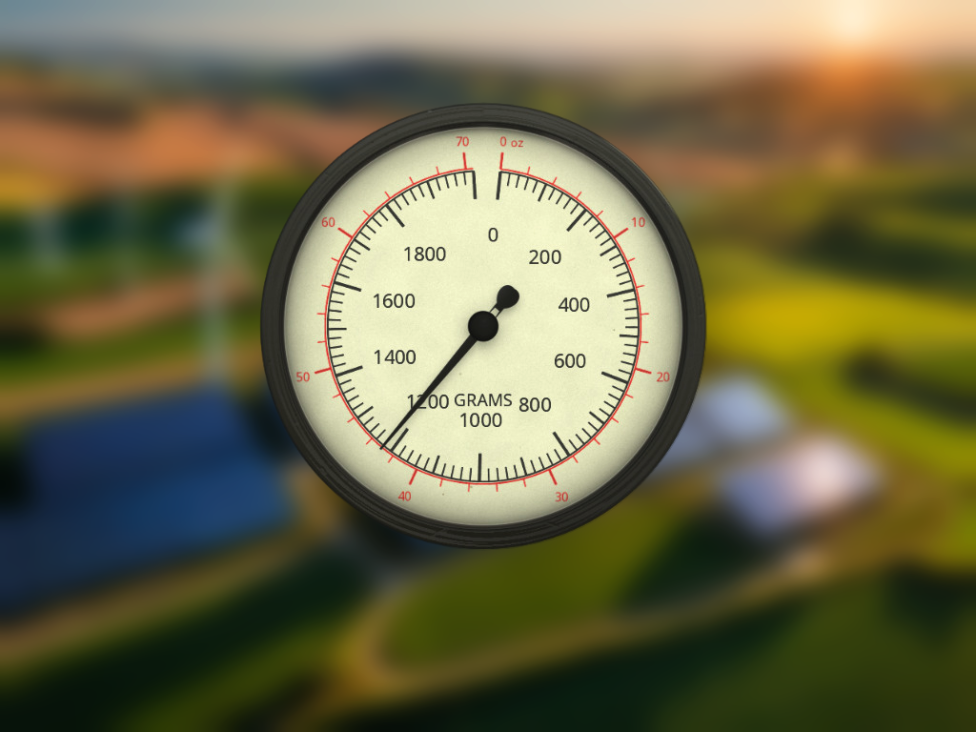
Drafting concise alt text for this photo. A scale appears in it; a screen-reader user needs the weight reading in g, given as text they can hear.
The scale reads 1220 g
